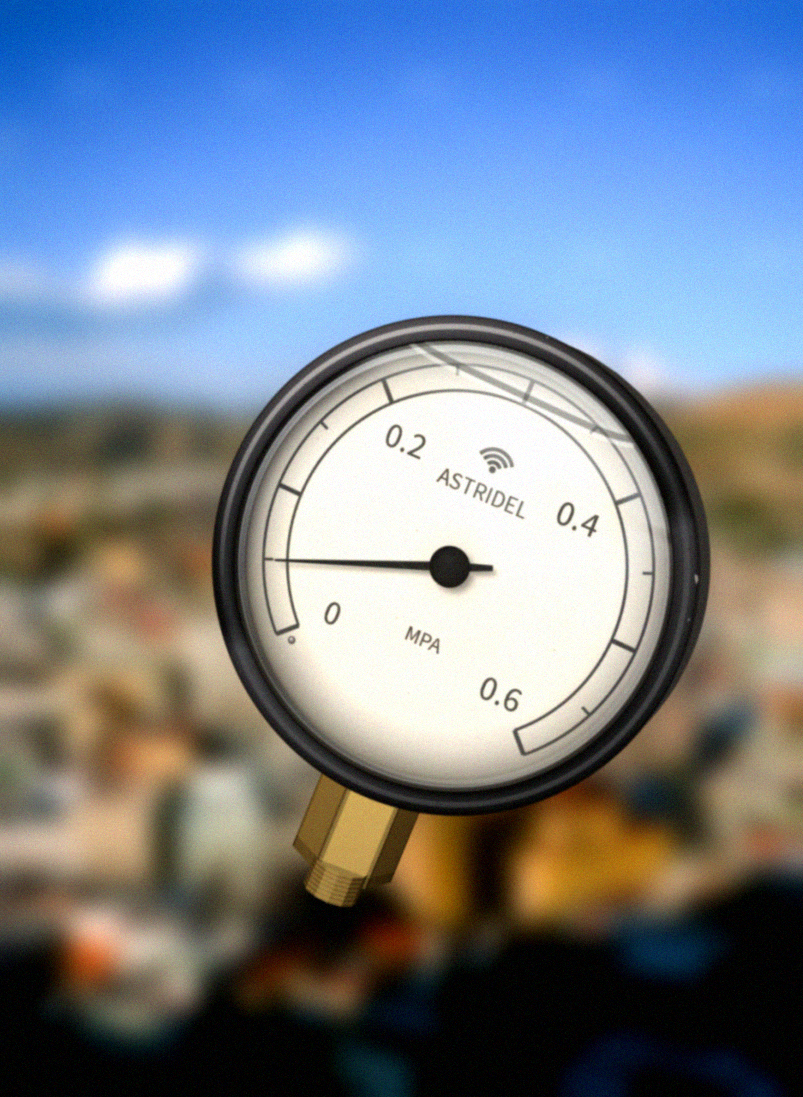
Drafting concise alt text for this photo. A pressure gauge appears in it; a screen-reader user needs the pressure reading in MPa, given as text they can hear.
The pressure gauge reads 0.05 MPa
